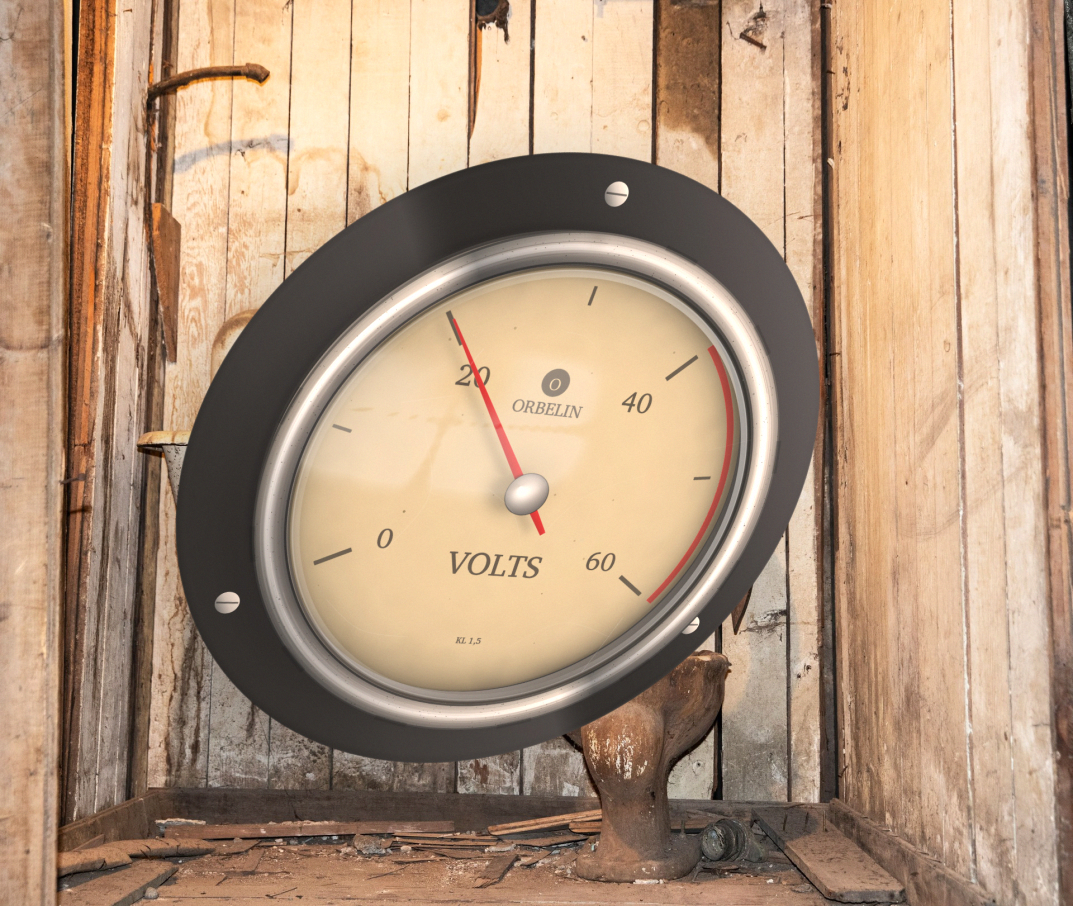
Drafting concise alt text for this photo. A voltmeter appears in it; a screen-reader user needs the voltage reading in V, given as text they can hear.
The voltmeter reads 20 V
